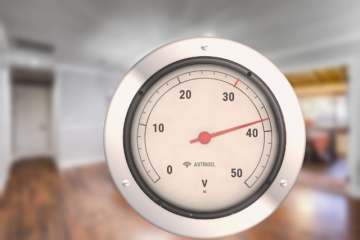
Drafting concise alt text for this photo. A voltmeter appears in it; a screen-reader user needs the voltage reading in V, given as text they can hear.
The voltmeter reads 38 V
